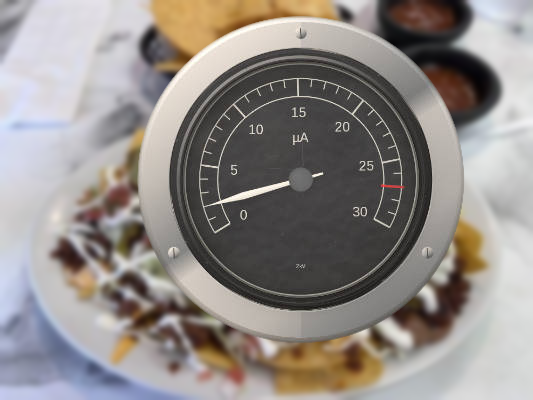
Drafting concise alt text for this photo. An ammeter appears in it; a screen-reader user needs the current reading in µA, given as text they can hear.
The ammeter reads 2 µA
